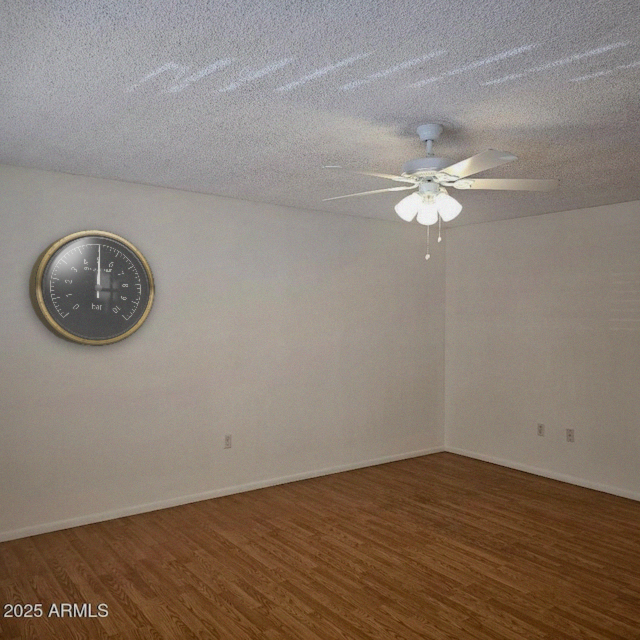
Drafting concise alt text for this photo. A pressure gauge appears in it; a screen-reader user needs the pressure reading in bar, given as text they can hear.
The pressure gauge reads 5 bar
